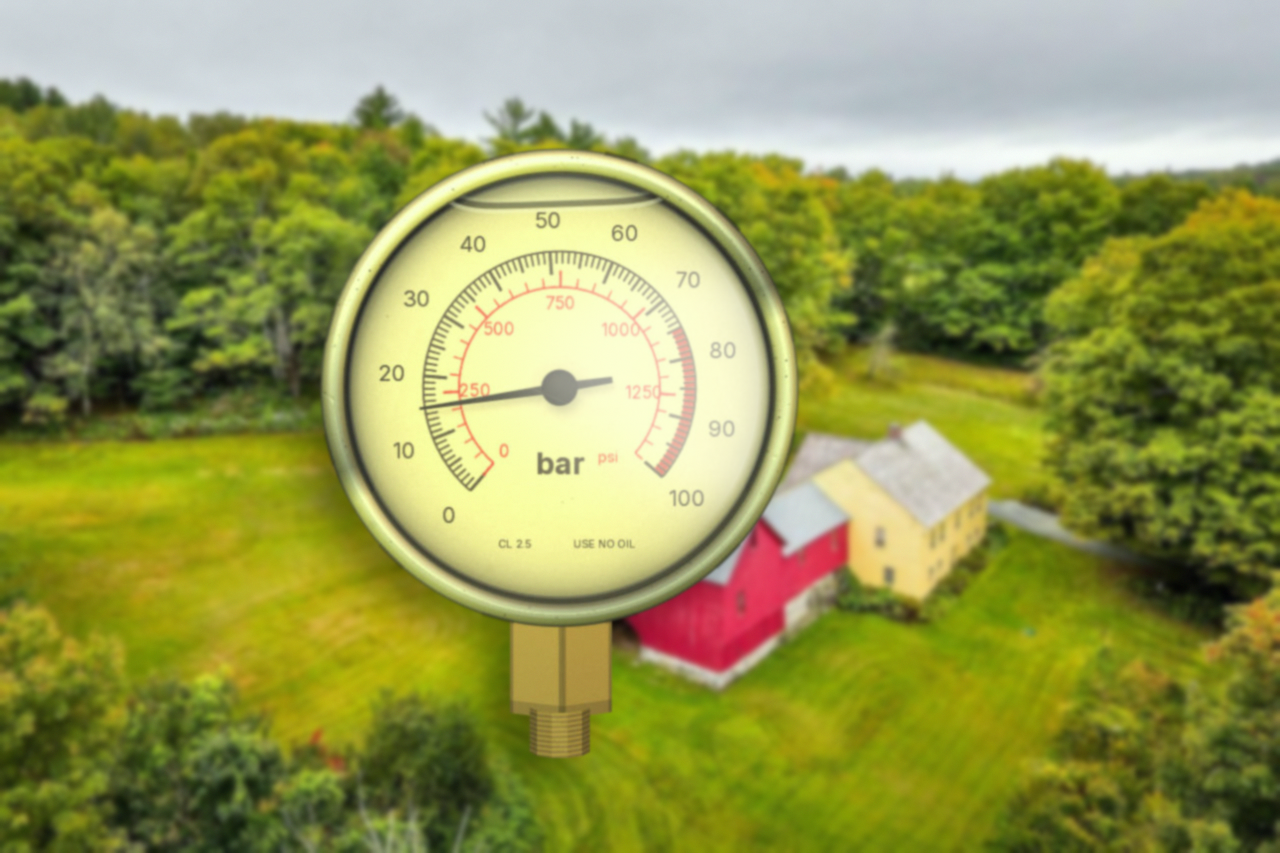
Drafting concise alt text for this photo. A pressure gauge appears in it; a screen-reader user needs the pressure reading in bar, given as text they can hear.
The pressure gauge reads 15 bar
